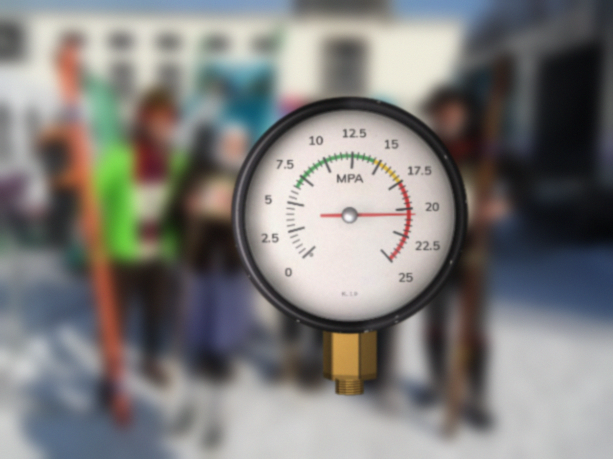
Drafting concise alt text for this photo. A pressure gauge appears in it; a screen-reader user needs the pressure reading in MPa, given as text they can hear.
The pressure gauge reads 20.5 MPa
